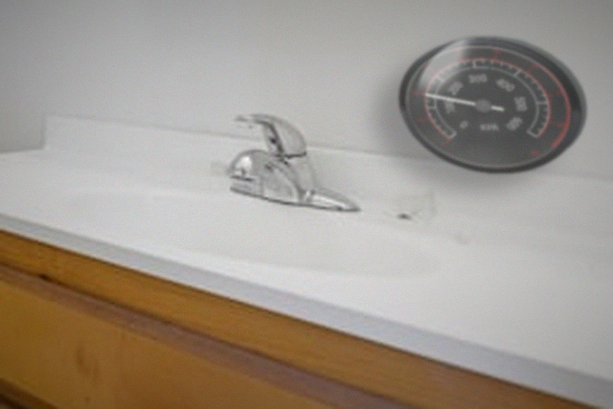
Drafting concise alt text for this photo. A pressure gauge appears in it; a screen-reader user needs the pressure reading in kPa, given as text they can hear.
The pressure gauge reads 140 kPa
